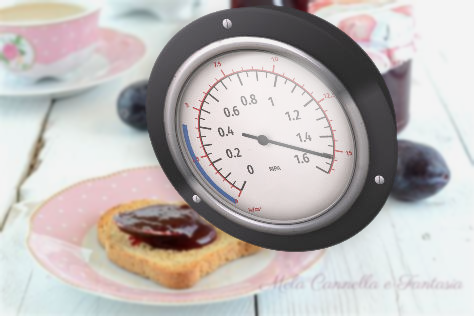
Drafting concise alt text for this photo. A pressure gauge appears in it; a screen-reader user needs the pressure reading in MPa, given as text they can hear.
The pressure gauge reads 1.5 MPa
